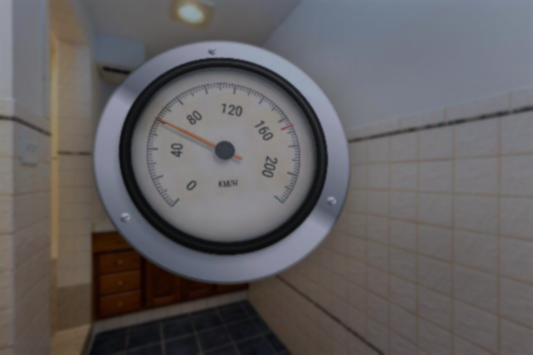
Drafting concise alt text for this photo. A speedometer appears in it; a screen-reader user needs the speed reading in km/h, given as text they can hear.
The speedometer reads 60 km/h
